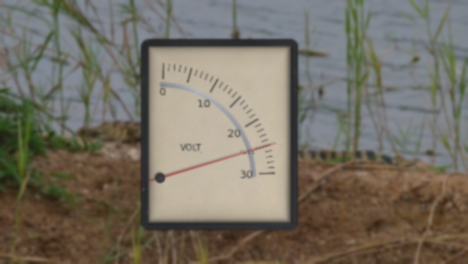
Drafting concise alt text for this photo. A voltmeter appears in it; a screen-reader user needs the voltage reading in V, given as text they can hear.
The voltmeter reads 25 V
